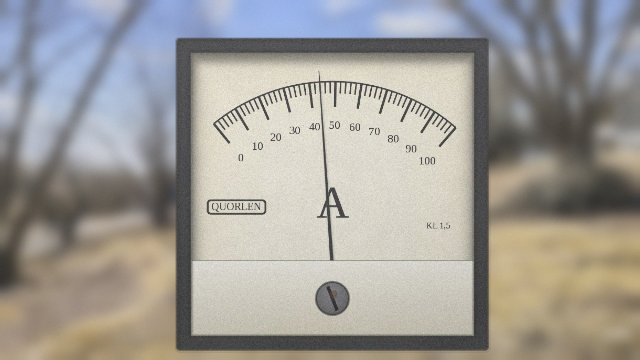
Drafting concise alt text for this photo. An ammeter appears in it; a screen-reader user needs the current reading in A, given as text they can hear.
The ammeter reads 44 A
